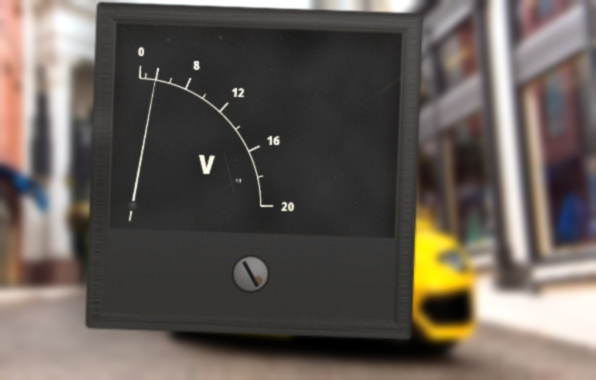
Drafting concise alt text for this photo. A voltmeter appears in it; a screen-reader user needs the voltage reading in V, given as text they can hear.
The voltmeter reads 4 V
